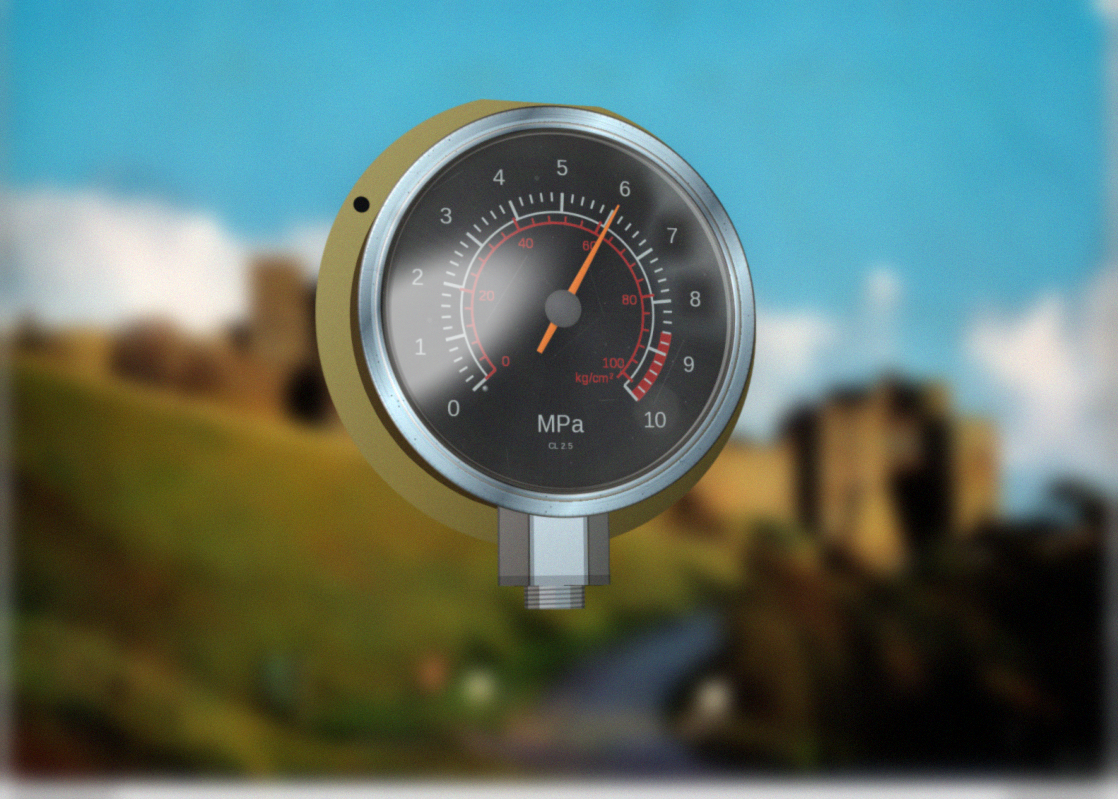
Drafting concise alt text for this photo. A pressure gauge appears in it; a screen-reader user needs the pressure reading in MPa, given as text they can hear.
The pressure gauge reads 6 MPa
